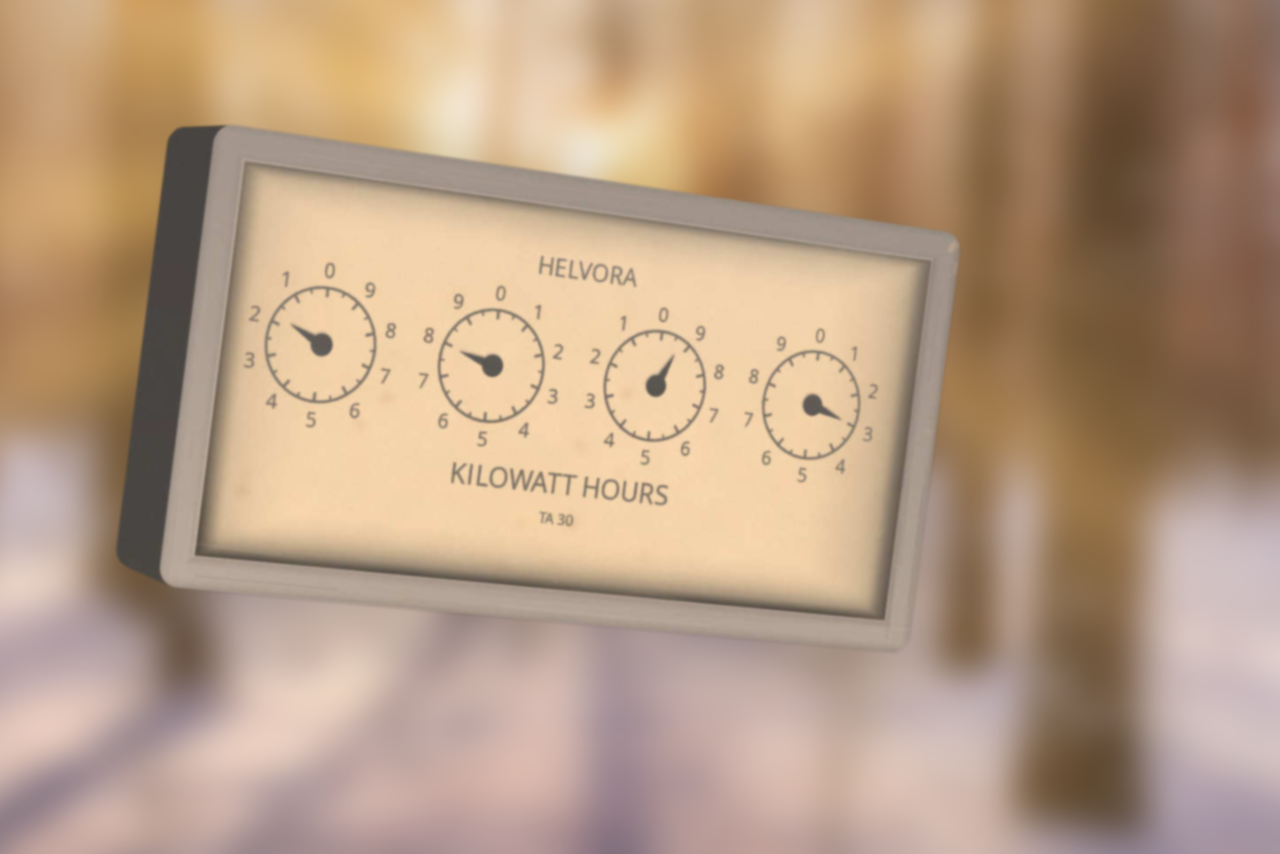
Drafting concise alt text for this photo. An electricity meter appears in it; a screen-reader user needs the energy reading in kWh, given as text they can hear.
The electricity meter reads 1793 kWh
